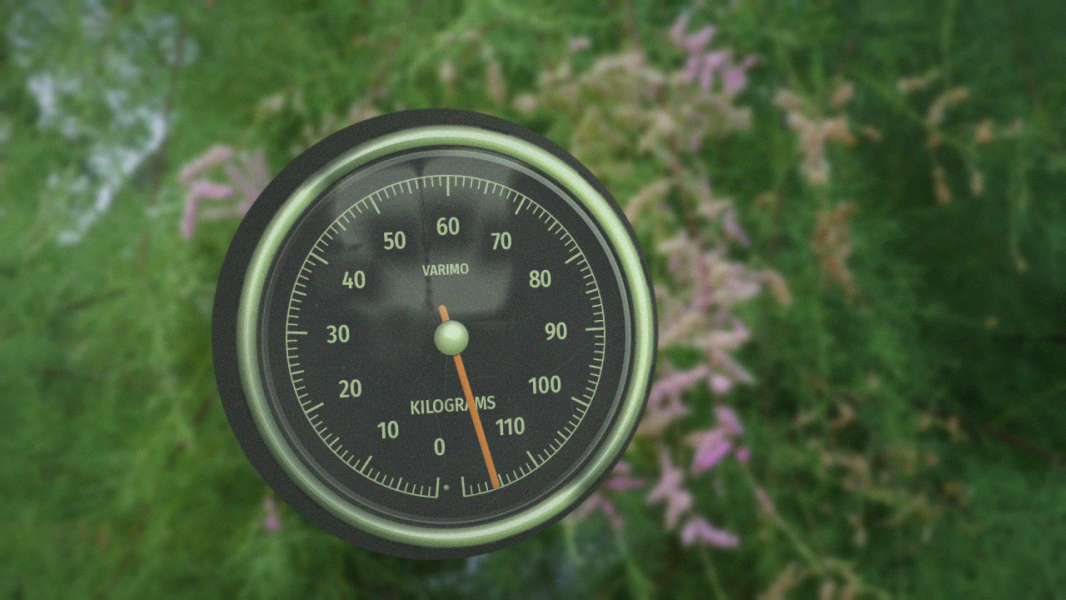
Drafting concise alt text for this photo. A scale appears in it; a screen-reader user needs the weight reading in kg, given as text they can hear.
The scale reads 116 kg
